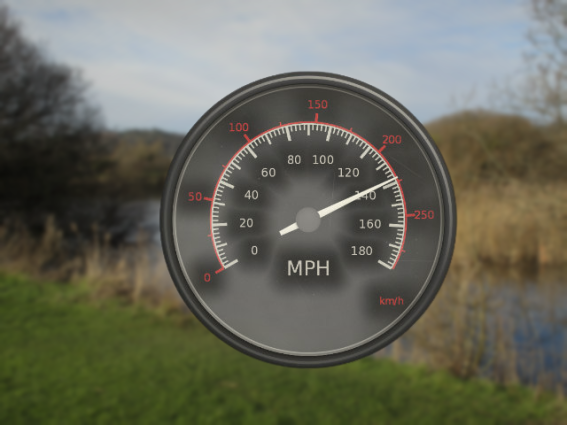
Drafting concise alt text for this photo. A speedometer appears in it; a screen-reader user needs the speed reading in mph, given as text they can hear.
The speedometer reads 138 mph
